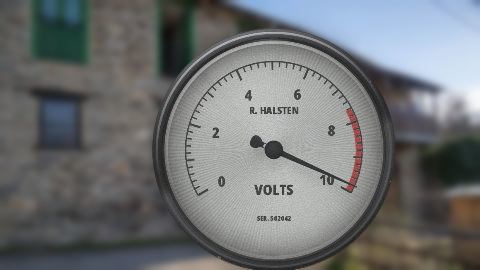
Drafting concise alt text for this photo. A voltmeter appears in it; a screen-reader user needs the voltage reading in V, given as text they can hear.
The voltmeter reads 9.8 V
